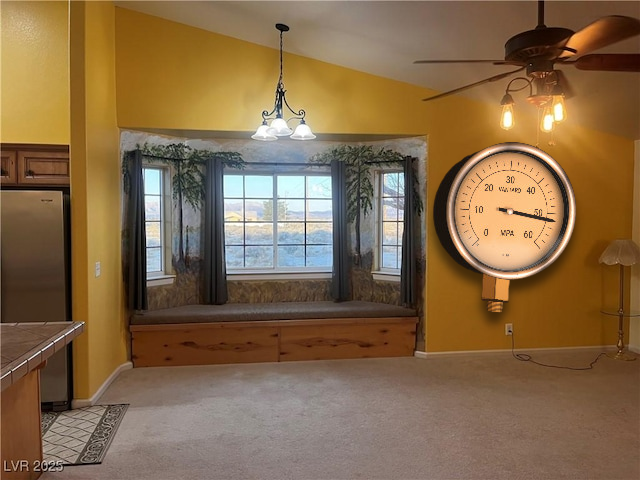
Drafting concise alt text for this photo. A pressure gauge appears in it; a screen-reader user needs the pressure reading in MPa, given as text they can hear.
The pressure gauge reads 52 MPa
